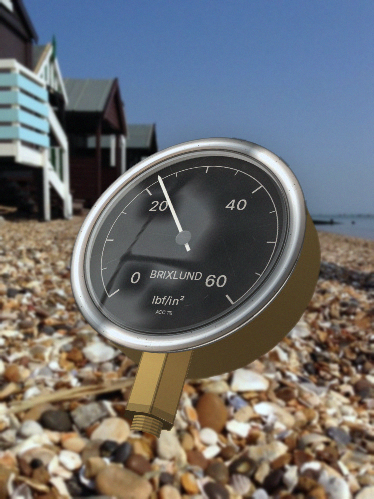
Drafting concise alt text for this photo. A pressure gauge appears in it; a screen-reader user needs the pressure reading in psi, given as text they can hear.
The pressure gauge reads 22.5 psi
